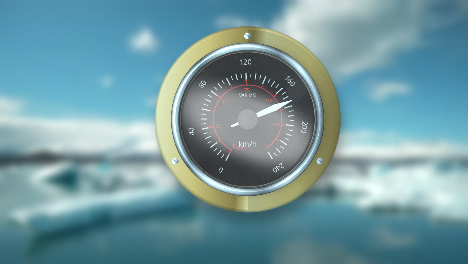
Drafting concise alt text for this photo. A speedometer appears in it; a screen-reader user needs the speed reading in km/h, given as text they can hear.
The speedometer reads 175 km/h
